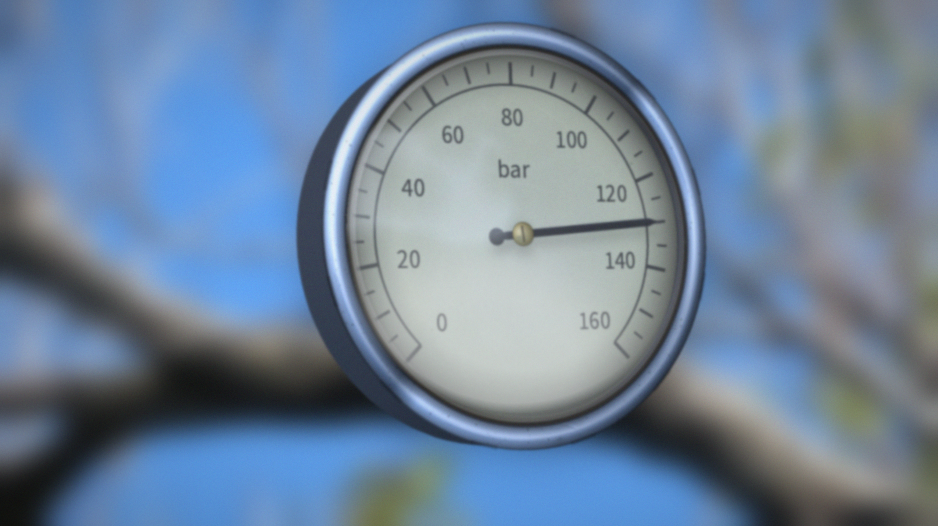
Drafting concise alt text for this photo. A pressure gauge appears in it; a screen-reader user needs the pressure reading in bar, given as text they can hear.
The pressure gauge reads 130 bar
